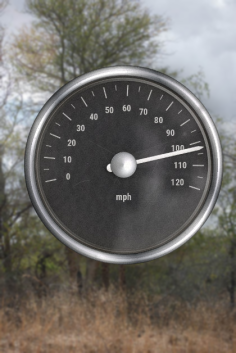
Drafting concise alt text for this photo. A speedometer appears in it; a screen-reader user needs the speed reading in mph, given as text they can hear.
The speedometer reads 102.5 mph
